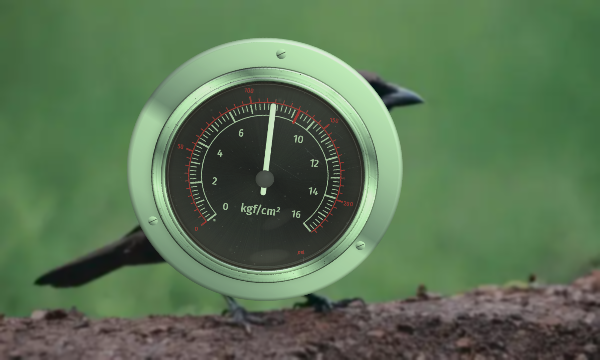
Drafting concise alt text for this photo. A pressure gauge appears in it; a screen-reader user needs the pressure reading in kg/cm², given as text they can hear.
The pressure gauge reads 8 kg/cm²
